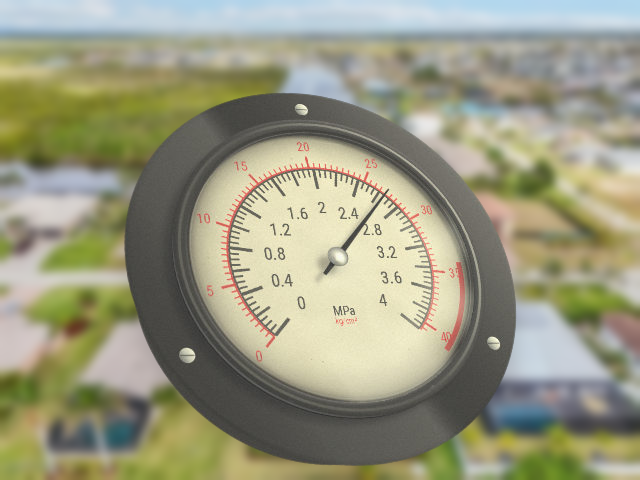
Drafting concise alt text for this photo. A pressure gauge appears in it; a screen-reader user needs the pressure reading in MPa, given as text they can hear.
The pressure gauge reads 2.65 MPa
